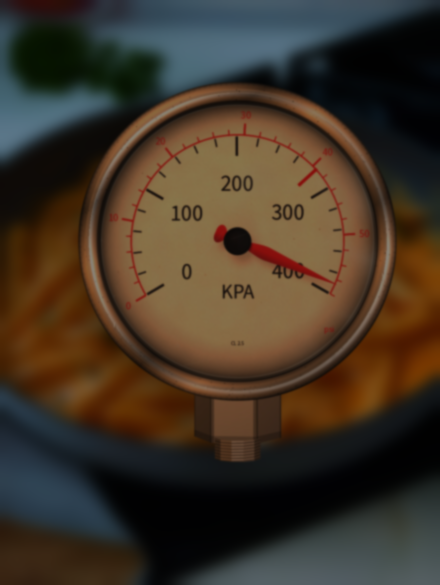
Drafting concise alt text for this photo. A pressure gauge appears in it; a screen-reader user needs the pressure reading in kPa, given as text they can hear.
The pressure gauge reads 390 kPa
